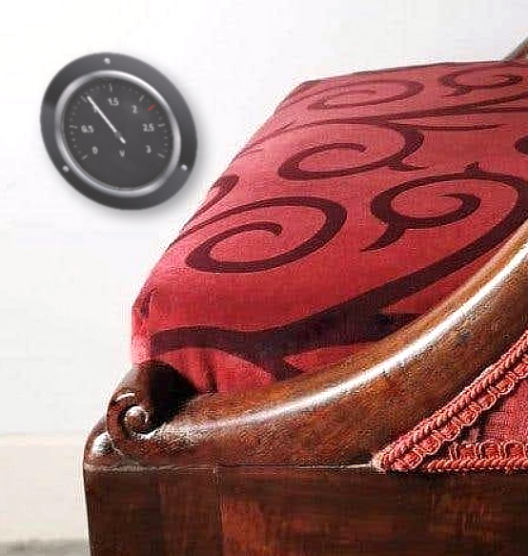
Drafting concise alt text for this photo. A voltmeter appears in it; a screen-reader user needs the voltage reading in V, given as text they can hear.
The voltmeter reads 1.1 V
